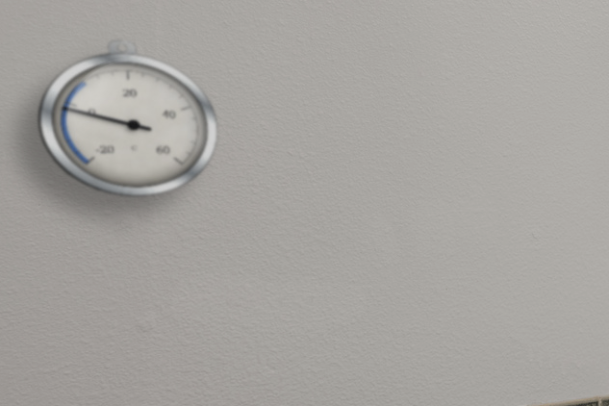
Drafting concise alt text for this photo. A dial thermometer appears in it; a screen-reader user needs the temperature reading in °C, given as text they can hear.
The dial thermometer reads -2 °C
